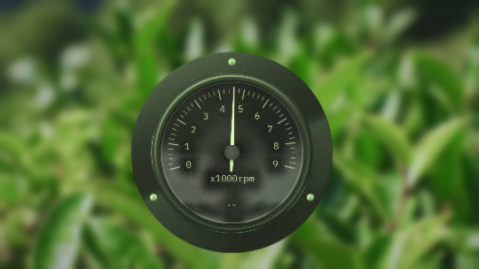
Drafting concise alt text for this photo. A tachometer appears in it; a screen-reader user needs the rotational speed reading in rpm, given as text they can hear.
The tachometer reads 4600 rpm
